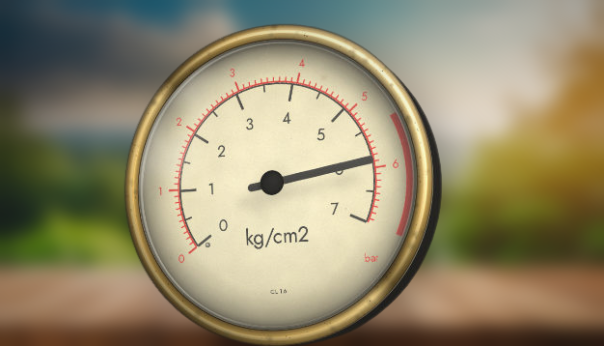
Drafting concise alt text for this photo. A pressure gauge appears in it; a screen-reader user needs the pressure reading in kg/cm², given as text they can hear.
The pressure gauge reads 6 kg/cm²
